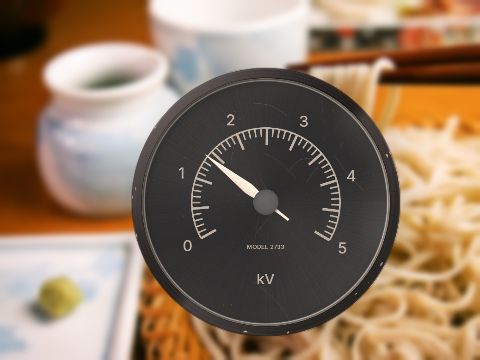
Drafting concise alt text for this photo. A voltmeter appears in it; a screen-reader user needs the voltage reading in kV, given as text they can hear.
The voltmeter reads 1.4 kV
